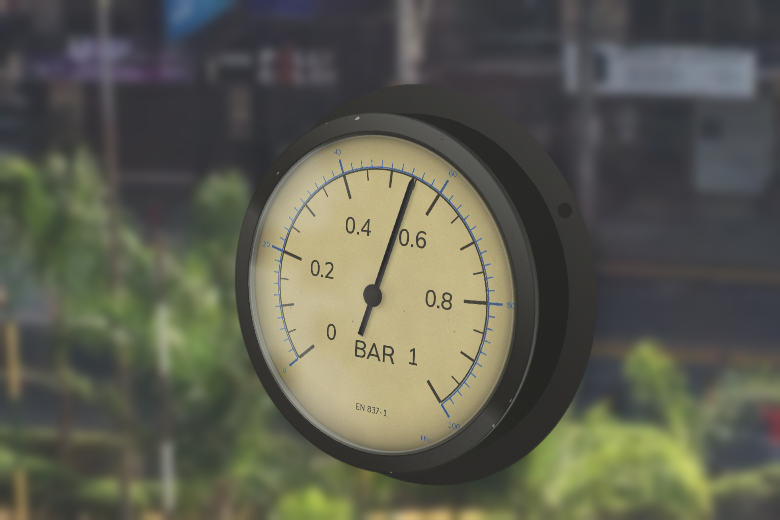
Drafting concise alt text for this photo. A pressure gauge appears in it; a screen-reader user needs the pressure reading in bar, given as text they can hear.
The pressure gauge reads 0.55 bar
